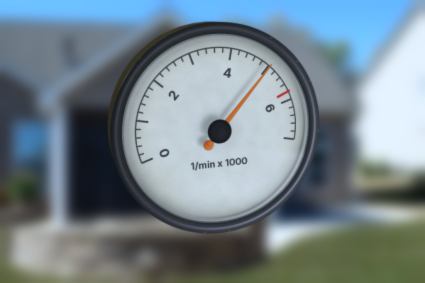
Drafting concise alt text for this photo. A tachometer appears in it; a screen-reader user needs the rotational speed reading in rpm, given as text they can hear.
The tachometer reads 5000 rpm
